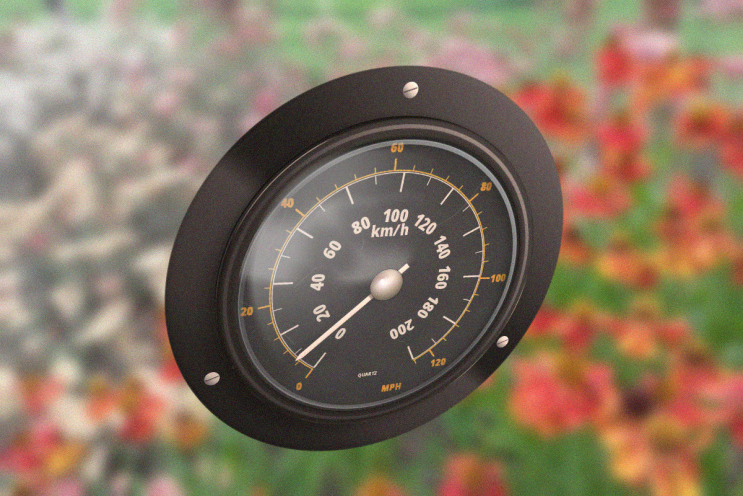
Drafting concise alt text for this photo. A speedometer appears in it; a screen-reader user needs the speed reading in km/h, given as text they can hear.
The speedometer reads 10 km/h
